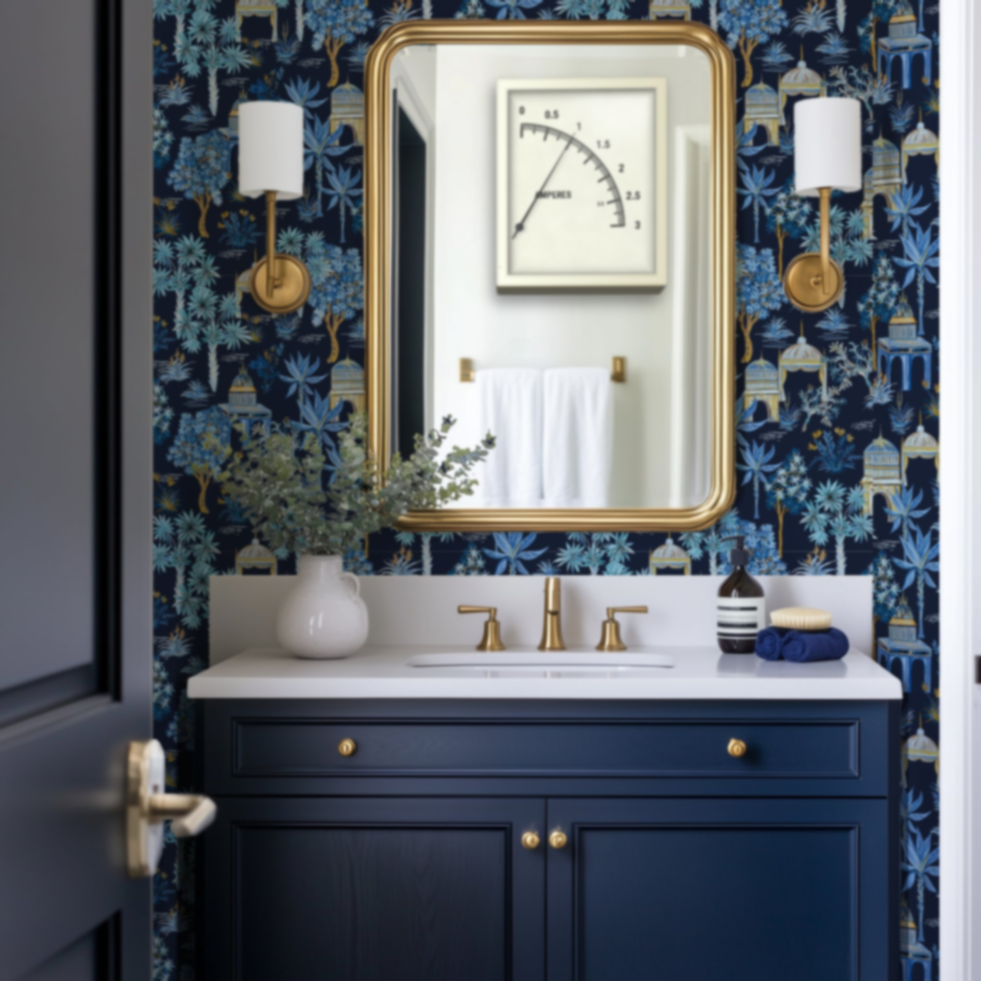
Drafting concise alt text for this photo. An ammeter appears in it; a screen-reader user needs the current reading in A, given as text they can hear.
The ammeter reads 1 A
